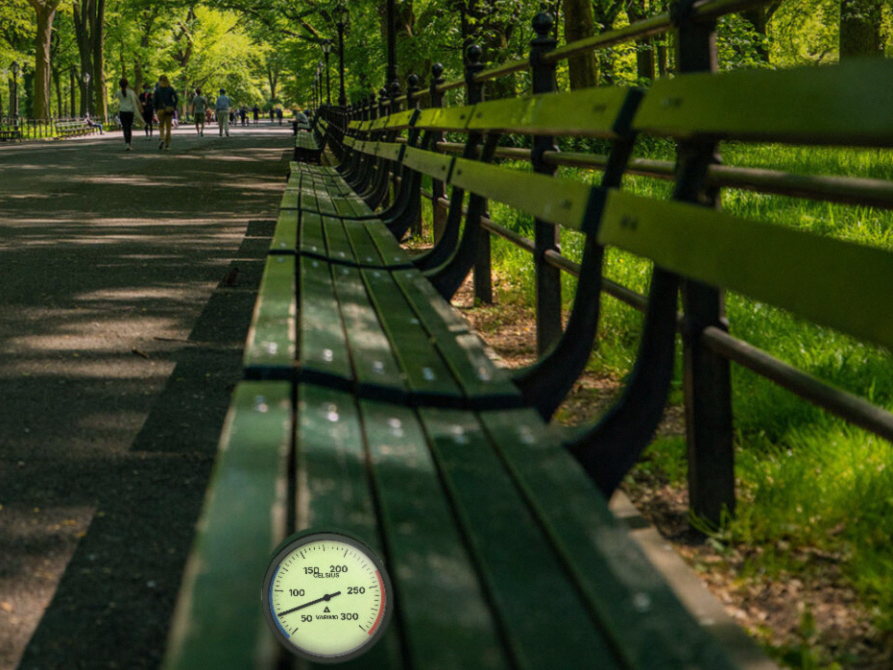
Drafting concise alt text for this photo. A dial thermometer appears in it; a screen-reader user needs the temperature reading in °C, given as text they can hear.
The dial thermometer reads 75 °C
